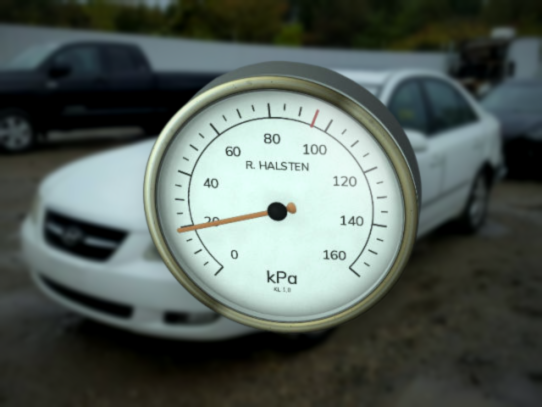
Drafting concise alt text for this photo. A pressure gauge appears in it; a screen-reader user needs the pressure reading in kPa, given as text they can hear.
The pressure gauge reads 20 kPa
